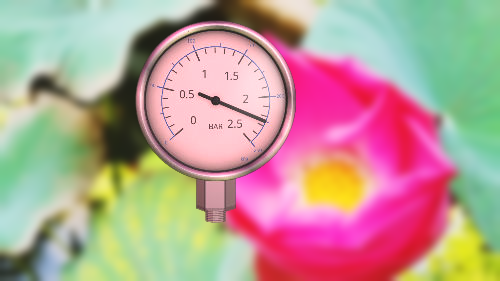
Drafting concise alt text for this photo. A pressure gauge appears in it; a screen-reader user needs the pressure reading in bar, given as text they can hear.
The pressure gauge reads 2.25 bar
